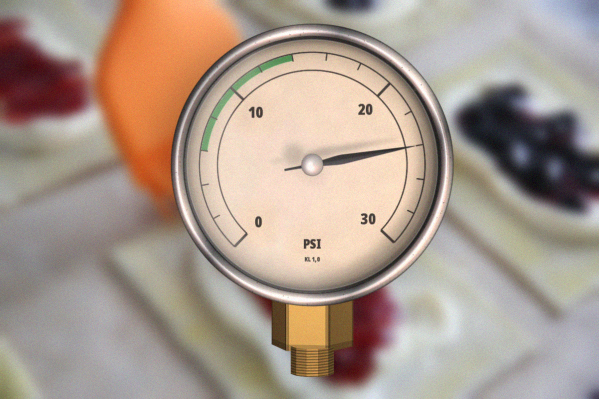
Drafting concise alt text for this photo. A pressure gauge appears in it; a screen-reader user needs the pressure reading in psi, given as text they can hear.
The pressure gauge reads 24 psi
